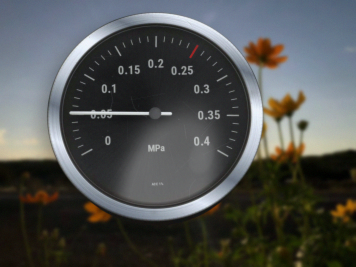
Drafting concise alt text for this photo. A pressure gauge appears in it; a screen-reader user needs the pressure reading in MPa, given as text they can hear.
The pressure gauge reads 0.05 MPa
